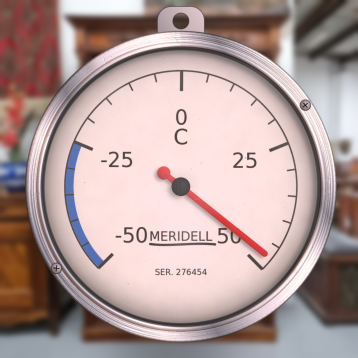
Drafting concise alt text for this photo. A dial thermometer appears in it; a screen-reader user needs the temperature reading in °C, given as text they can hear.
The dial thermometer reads 47.5 °C
